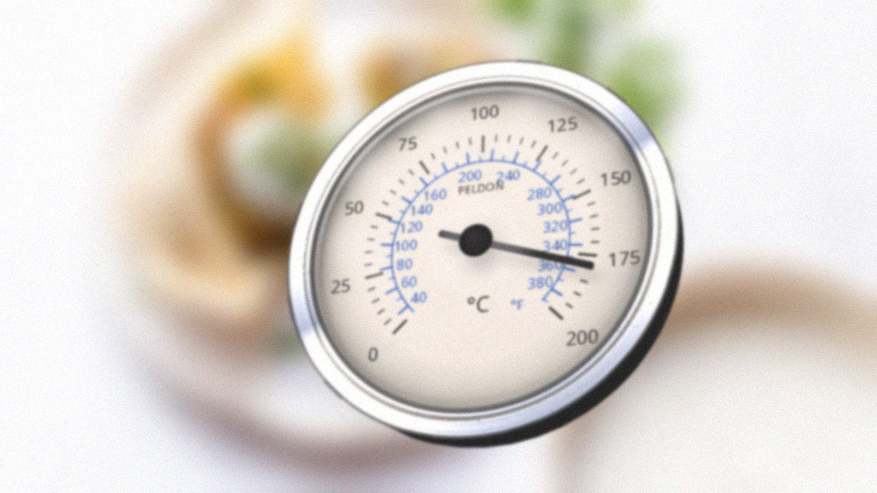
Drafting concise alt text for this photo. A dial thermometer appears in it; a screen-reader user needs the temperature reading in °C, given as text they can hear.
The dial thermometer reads 180 °C
